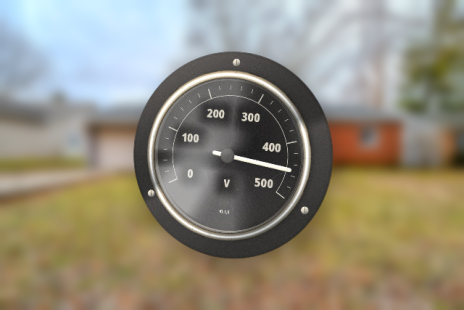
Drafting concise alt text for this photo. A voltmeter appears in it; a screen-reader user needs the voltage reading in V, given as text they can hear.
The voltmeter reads 450 V
